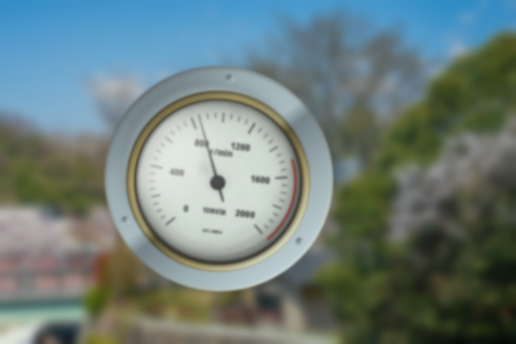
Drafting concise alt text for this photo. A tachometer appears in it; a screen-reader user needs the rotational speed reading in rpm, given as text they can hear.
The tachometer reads 850 rpm
